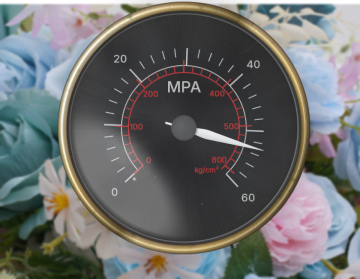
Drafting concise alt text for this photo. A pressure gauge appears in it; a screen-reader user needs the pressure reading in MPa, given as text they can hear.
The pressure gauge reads 53 MPa
